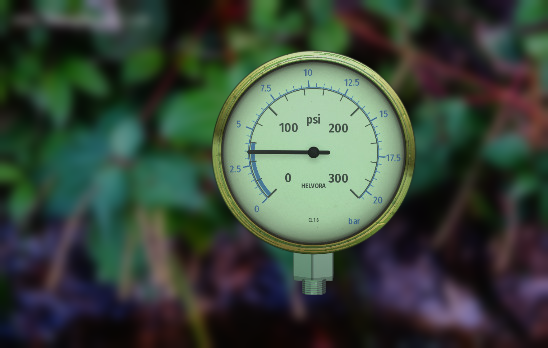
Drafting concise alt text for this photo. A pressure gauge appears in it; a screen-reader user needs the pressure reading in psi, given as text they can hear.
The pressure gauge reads 50 psi
